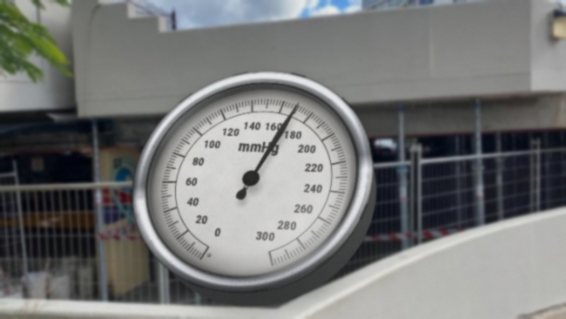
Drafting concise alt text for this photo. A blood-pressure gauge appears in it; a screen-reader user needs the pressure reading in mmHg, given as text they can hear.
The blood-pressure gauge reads 170 mmHg
